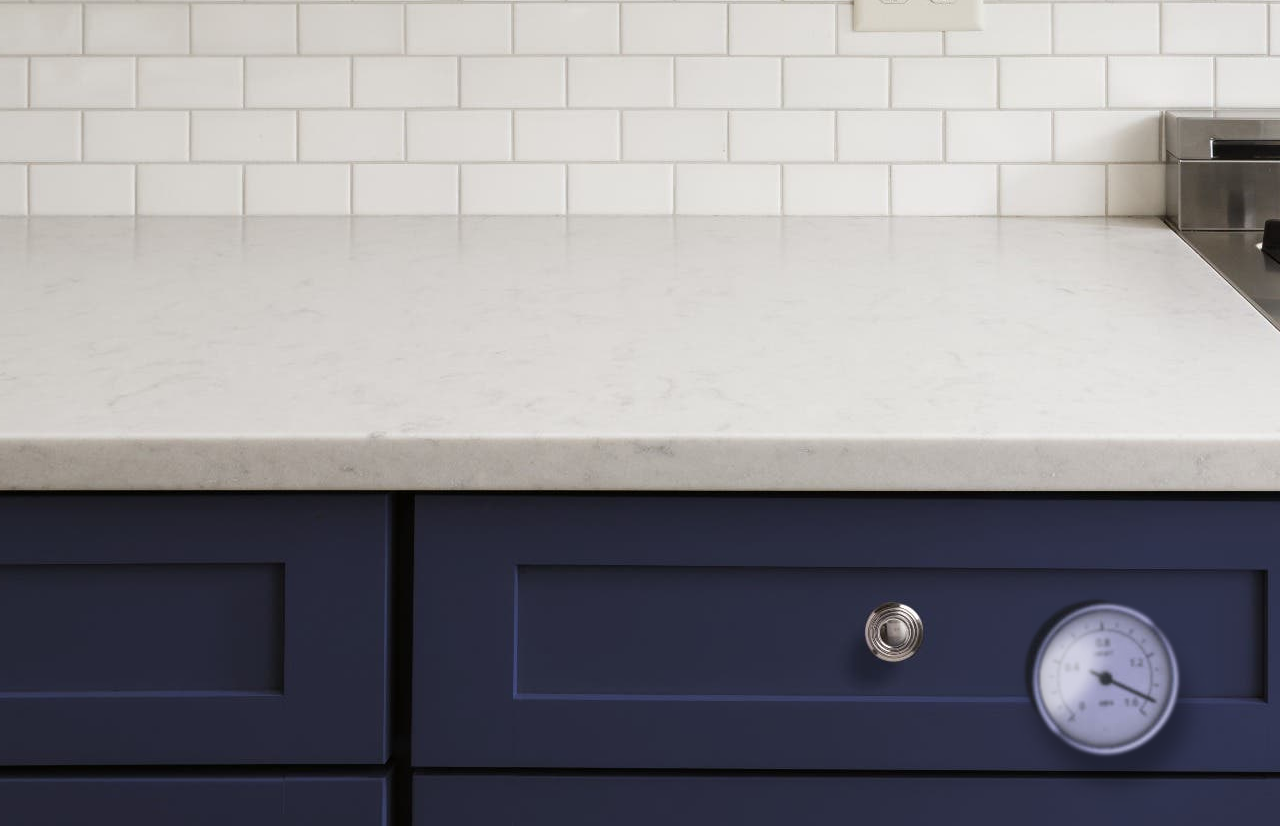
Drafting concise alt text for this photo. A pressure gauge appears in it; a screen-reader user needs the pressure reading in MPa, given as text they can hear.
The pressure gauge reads 1.5 MPa
